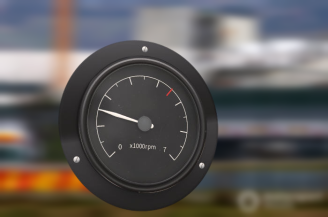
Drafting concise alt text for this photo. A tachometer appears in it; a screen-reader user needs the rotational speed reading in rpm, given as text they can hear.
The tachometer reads 1500 rpm
